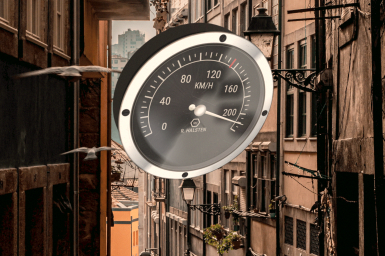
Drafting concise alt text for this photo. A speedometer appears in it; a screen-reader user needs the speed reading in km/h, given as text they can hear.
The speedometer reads 210 km/h
